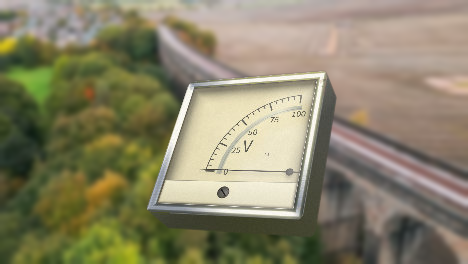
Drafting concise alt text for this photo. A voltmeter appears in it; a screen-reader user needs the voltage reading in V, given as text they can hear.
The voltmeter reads 0 V
